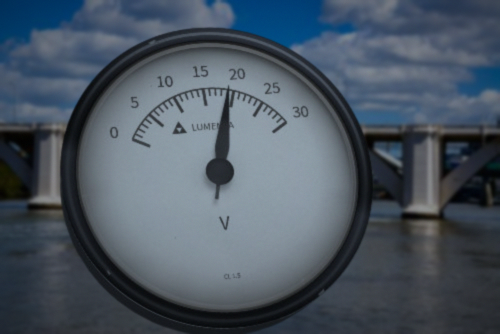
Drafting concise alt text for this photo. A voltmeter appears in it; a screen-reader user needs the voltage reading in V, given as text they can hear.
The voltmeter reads 19 V
